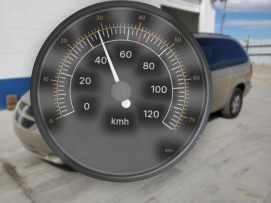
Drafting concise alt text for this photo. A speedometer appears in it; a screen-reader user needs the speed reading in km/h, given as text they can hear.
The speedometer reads 46 km/h
